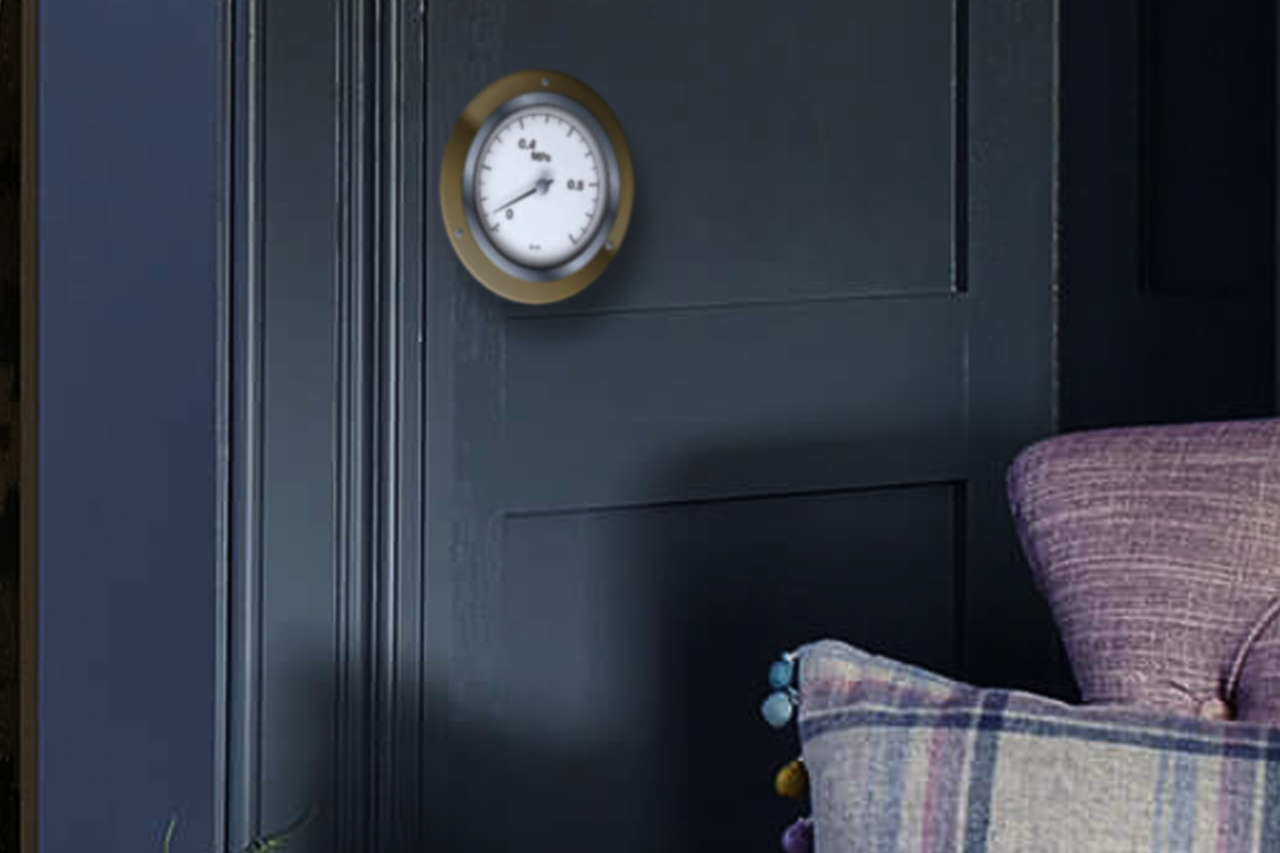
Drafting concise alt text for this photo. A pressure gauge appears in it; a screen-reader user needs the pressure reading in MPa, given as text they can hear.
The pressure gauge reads 0.05 MPa
